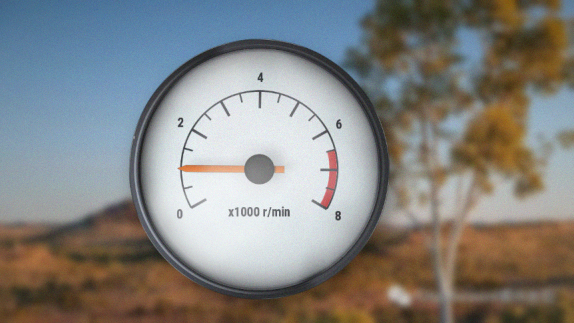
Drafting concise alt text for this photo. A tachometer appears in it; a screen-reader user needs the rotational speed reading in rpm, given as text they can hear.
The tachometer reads 1000 rpm
